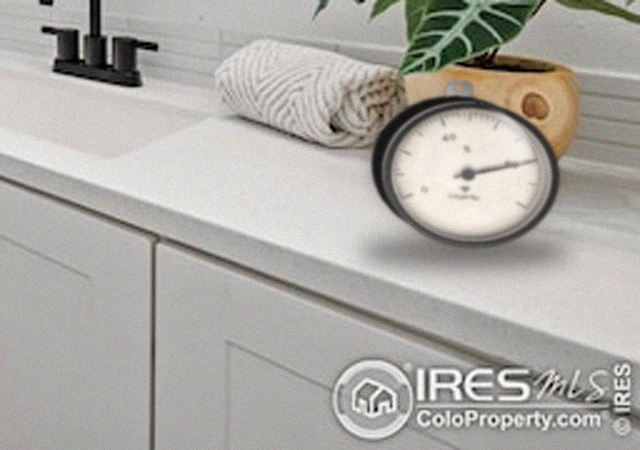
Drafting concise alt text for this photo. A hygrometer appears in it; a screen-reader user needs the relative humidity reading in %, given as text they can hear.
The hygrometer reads 80 %
